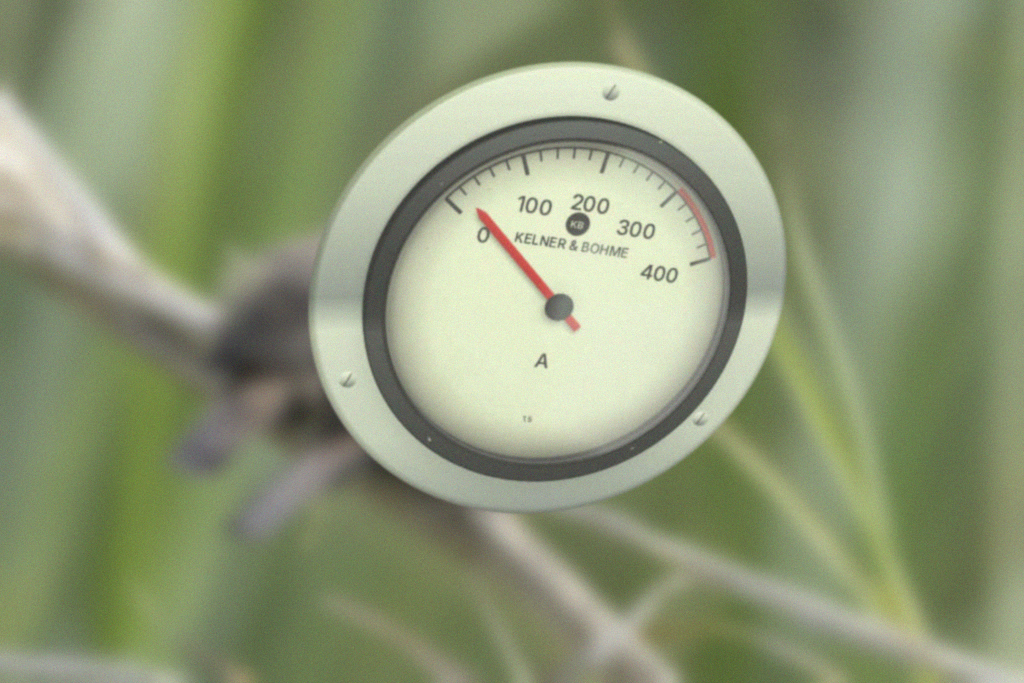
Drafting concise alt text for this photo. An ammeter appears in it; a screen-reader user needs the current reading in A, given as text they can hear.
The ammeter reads 20 A
